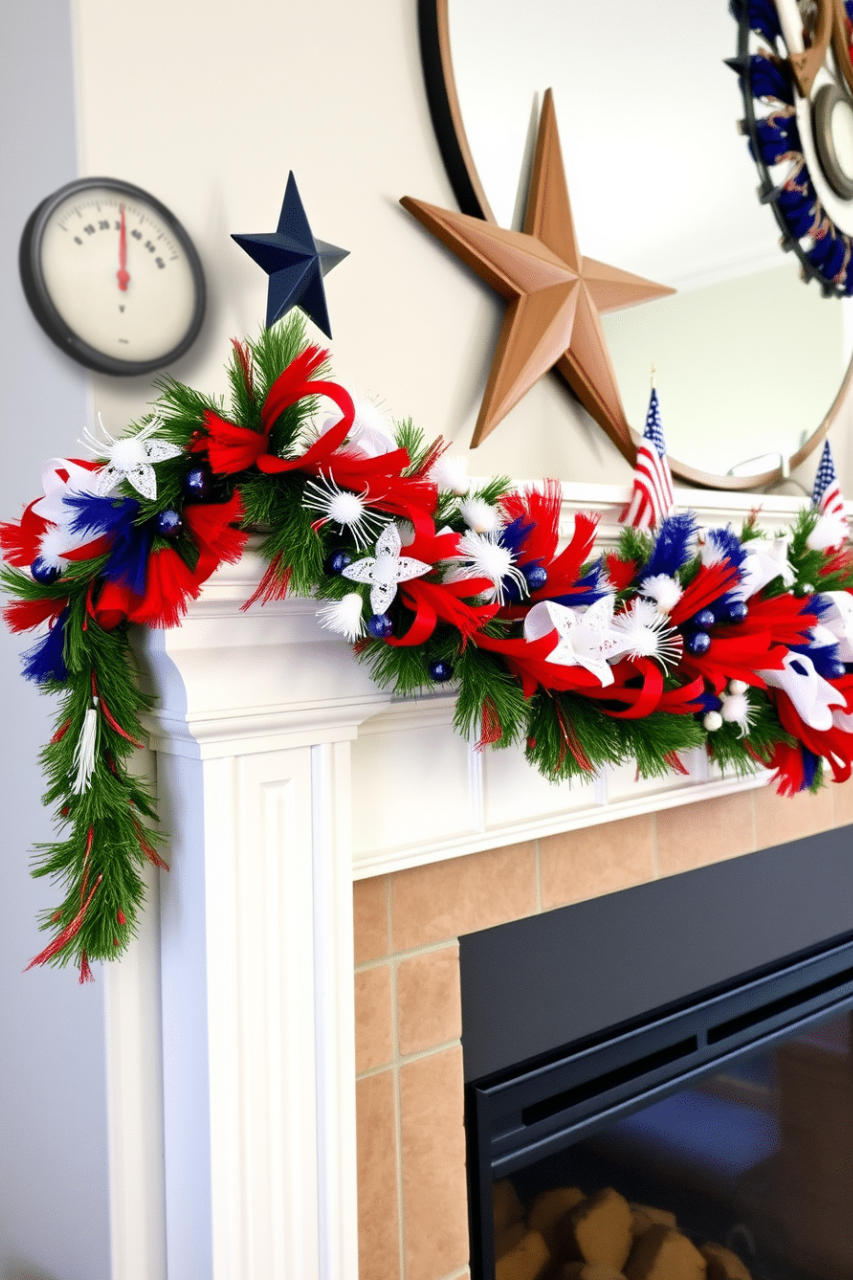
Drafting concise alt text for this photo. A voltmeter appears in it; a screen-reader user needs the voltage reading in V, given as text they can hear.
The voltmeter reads 30 V
